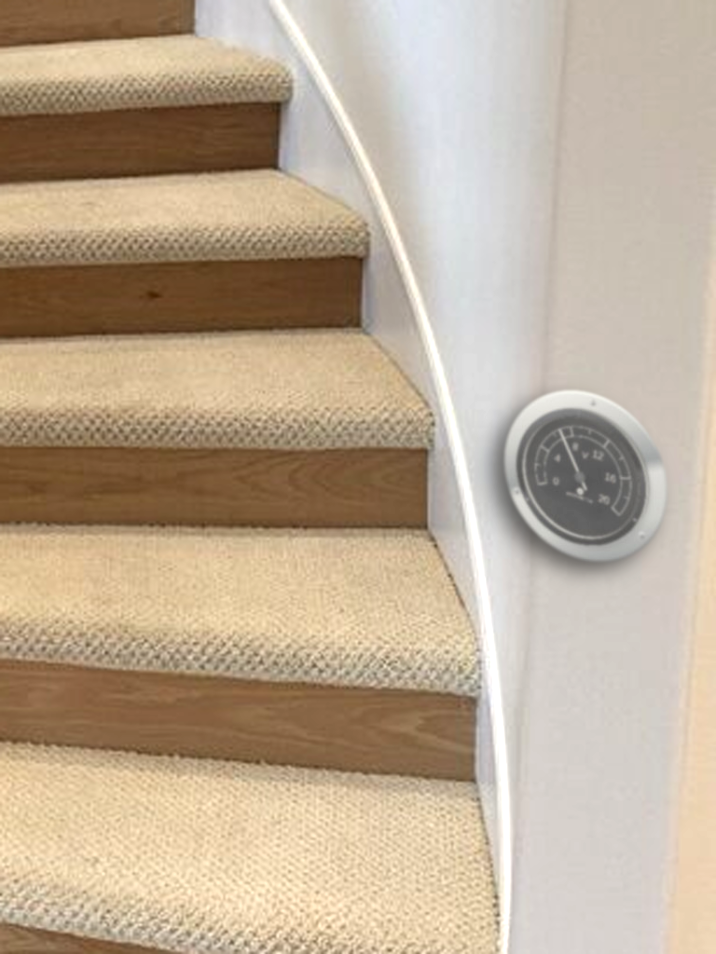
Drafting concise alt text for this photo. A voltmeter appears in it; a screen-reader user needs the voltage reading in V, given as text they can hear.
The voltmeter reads 7 V
